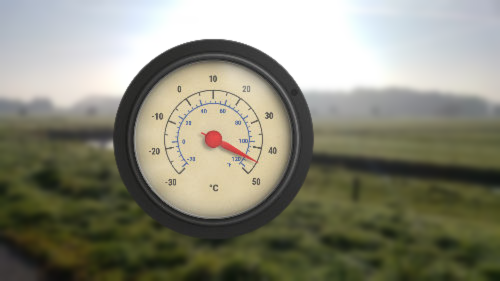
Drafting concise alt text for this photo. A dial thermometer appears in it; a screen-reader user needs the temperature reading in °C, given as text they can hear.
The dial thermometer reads 45 °C
